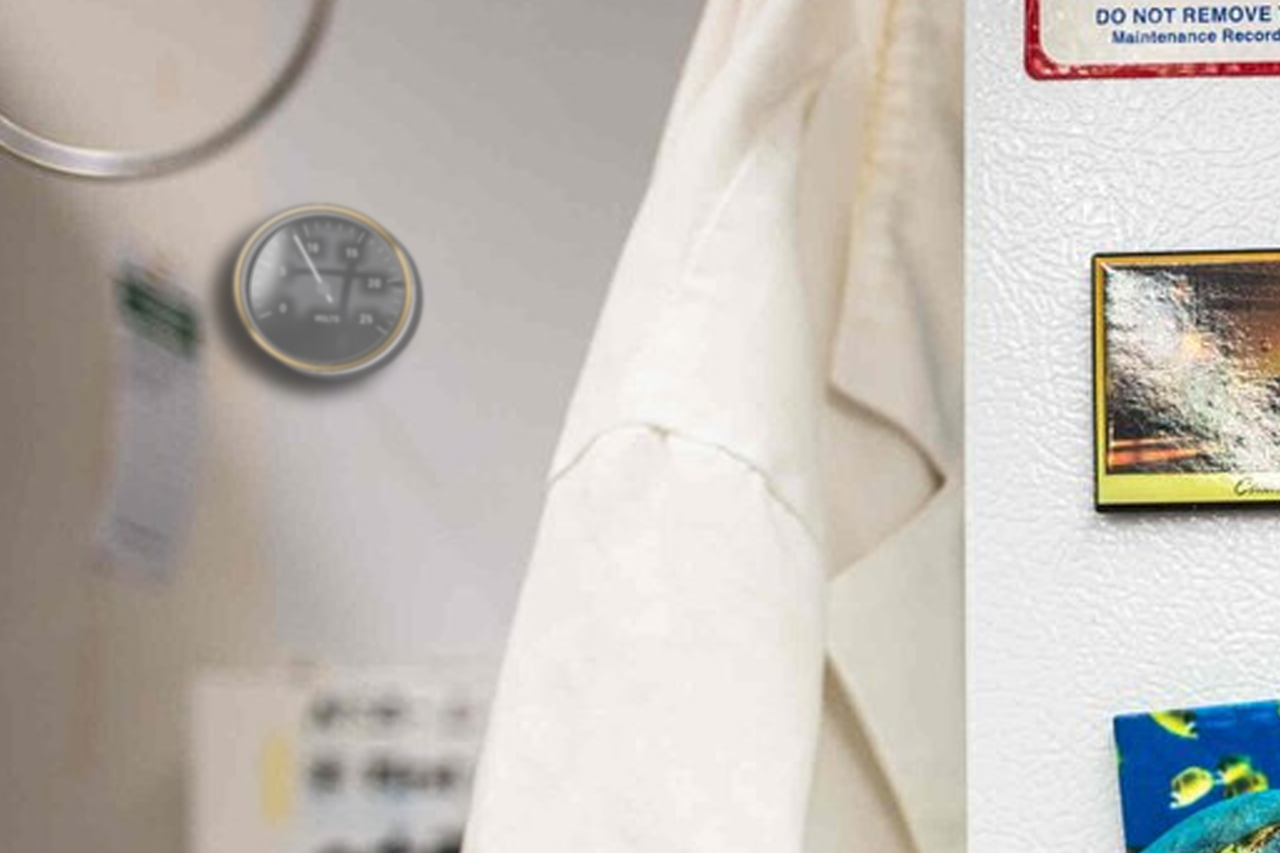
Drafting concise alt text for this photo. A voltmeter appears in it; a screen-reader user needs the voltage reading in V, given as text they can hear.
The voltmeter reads 9 V
